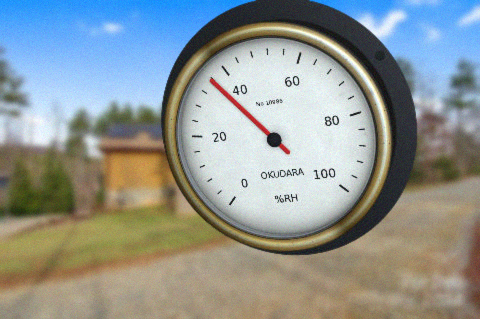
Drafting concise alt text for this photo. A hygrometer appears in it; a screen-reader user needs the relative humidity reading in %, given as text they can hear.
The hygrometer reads 36 %
